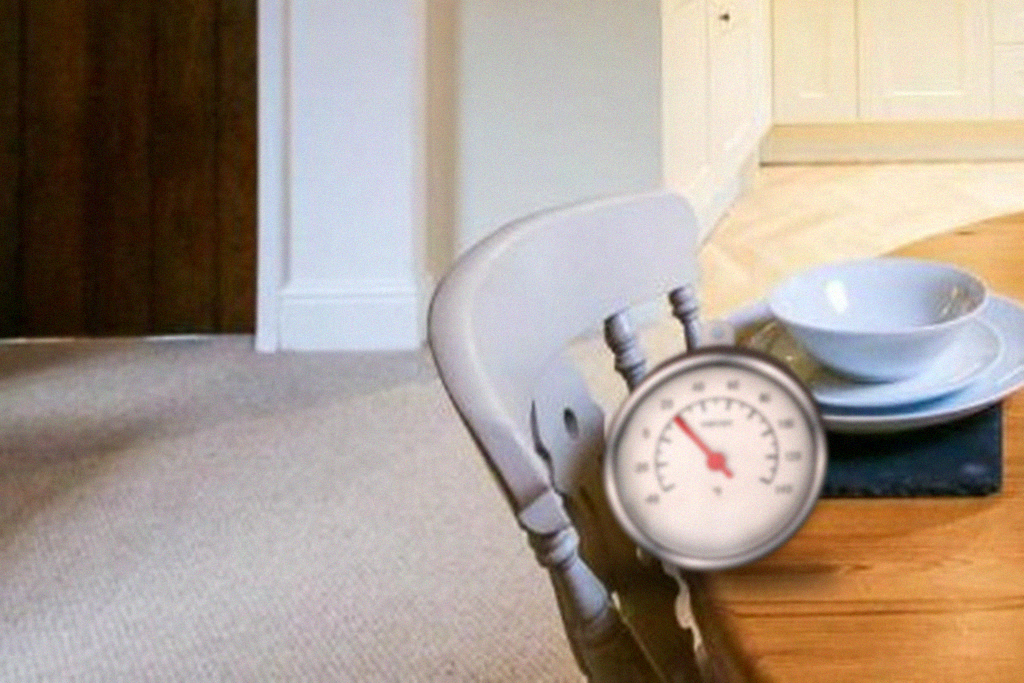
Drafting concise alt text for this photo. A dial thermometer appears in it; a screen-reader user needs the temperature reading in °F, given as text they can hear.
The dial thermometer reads 20 °F
